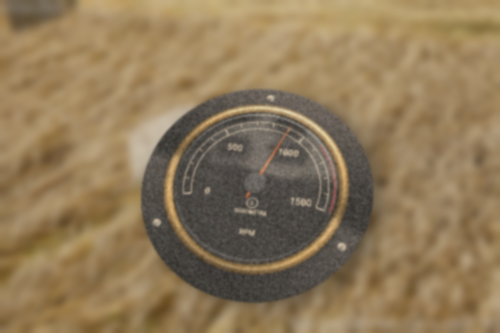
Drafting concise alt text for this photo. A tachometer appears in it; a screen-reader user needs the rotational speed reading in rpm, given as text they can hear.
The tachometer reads 900 rpm
